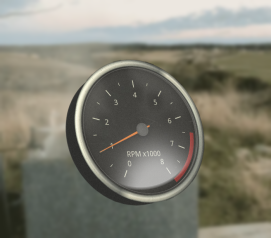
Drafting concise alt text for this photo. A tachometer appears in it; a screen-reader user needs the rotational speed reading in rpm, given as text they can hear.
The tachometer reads 1000 rpm
